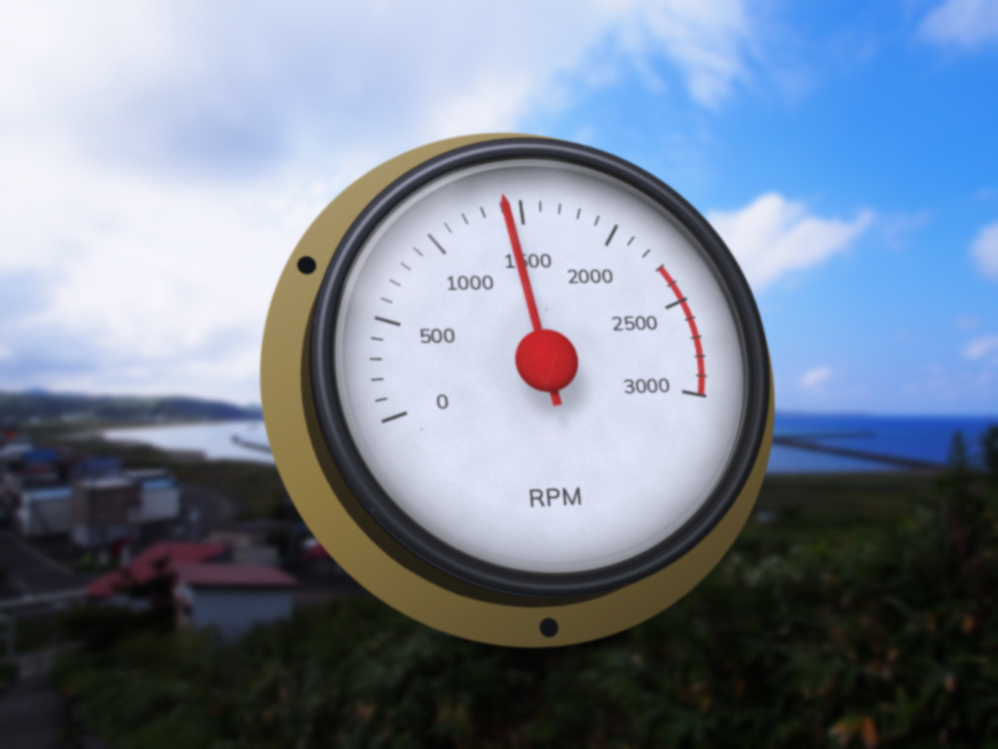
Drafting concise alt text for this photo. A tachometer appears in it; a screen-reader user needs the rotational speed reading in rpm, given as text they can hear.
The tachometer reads 1400 rpm
